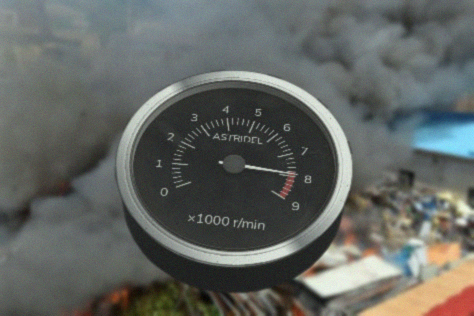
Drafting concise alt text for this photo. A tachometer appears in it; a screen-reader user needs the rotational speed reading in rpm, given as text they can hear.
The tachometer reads 8000 rpm
